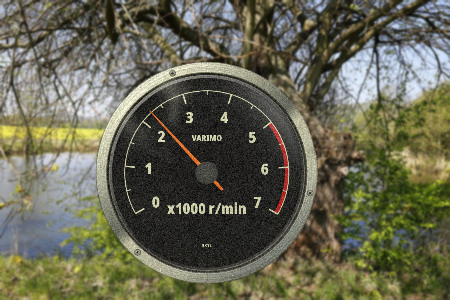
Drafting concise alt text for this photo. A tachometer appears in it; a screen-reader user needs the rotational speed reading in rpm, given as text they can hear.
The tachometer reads 2250 rpm
